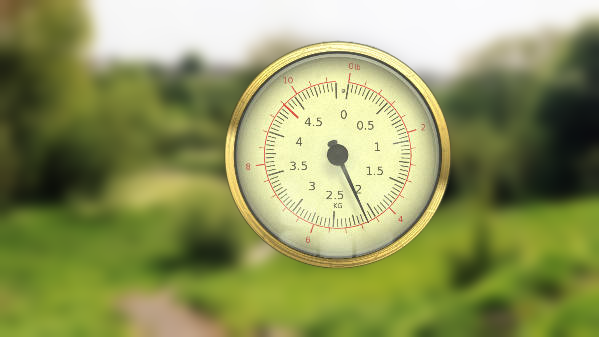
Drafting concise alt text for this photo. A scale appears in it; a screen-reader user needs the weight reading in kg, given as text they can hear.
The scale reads 2.1 kg
